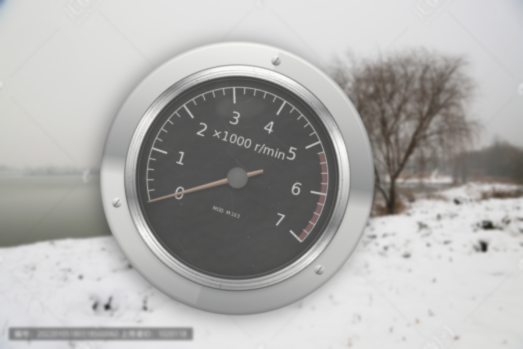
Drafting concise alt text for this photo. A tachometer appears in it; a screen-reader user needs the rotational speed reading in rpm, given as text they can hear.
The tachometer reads 0 rpm
